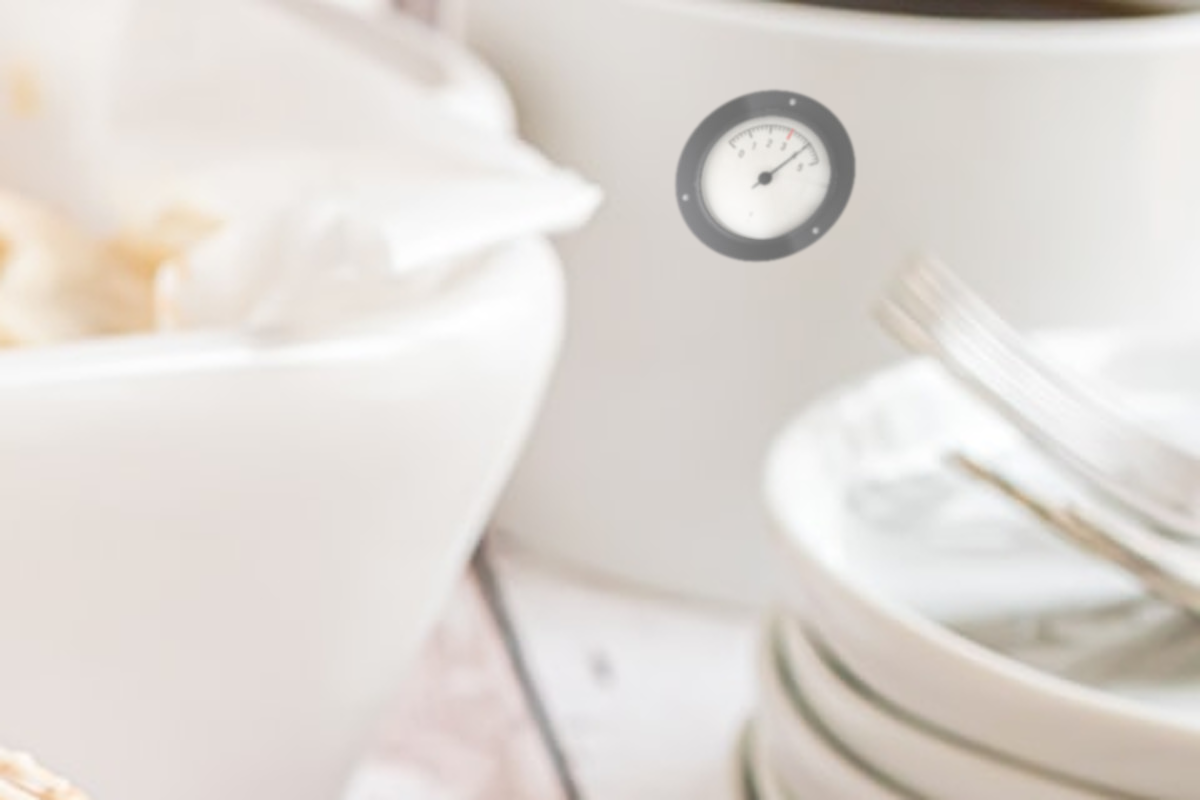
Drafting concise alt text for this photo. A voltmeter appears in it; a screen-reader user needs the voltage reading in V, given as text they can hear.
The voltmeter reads 4 V
